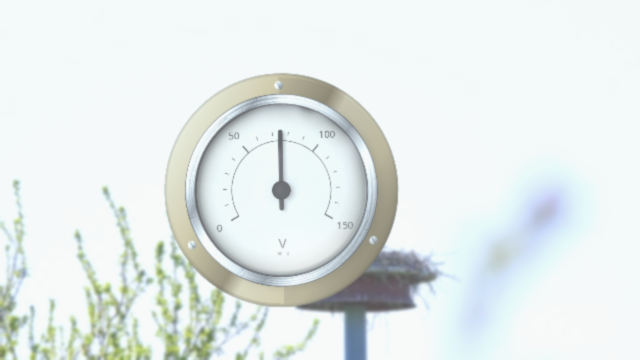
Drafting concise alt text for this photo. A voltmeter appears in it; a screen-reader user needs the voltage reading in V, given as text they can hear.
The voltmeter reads 75 V
